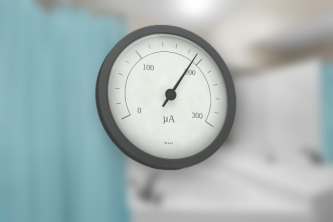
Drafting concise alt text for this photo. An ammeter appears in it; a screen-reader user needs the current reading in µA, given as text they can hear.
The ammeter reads 190 µA
